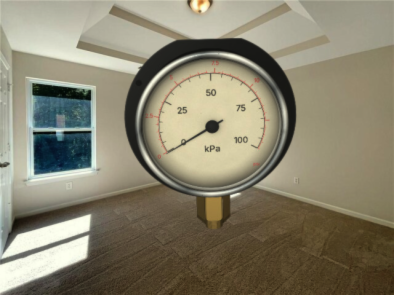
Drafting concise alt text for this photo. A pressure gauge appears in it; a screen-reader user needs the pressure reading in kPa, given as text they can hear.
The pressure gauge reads 0 kPa
